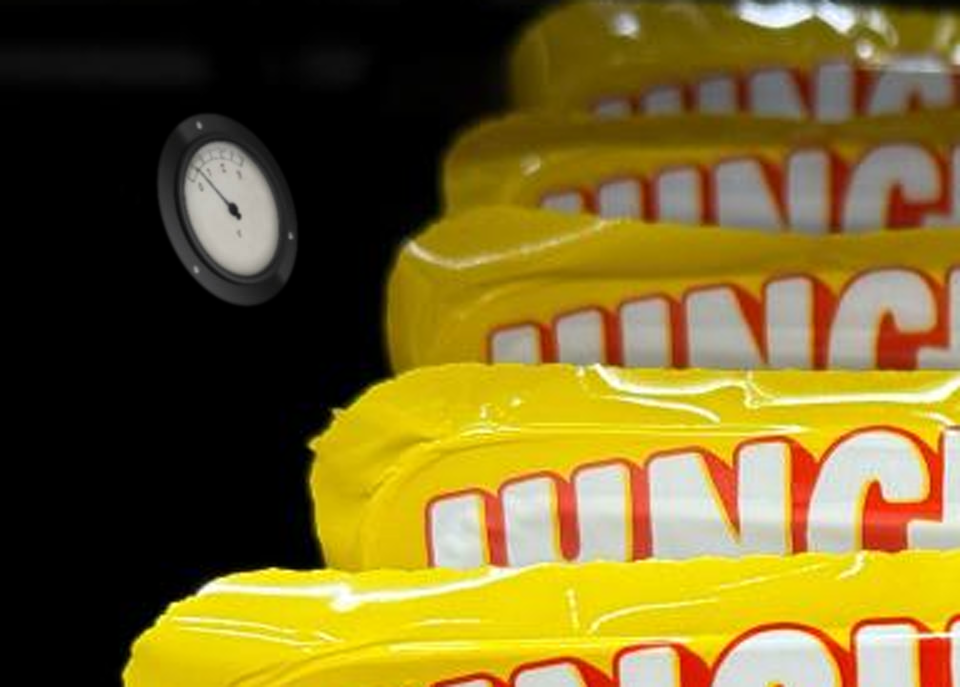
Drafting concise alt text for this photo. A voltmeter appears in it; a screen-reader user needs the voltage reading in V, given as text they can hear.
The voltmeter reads 0.5 V
